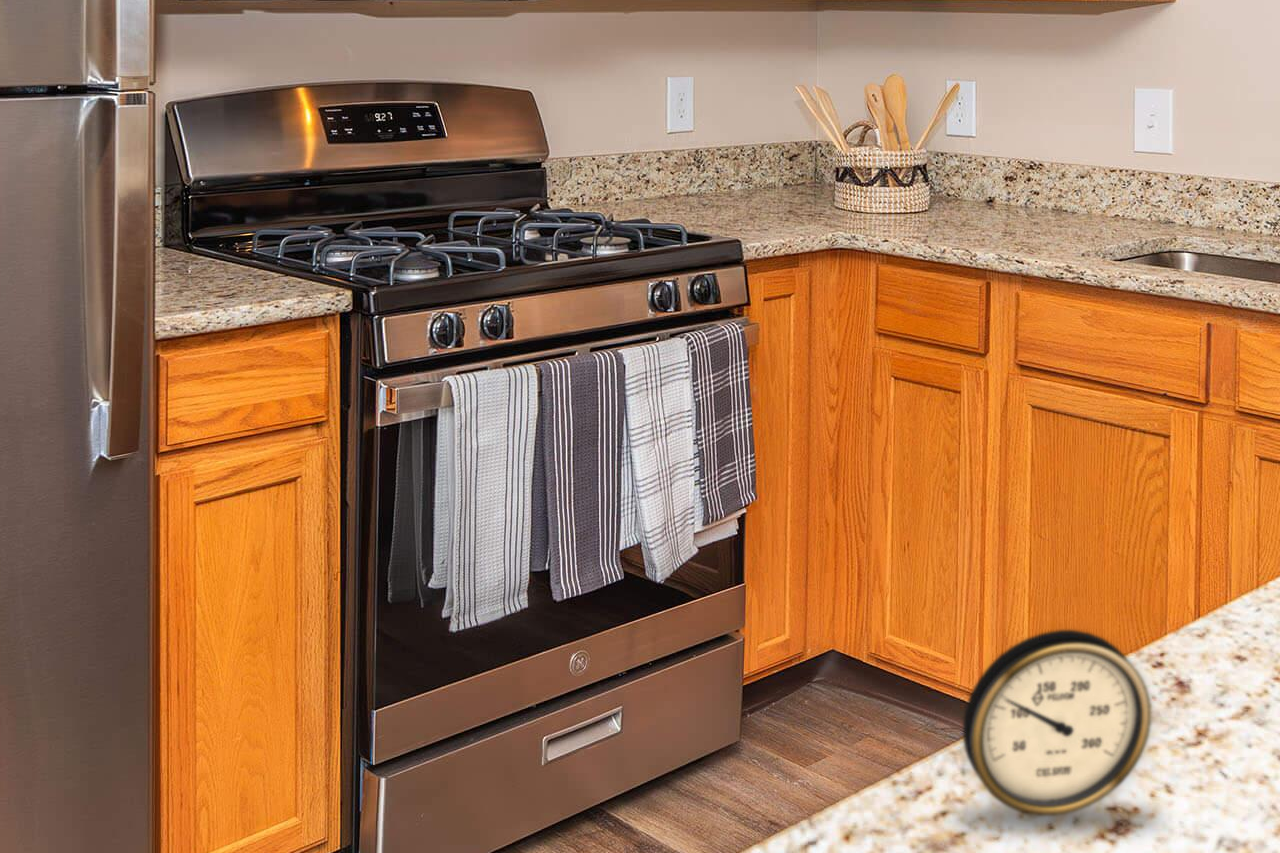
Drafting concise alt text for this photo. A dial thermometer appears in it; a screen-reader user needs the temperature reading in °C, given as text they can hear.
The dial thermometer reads 110 °C
